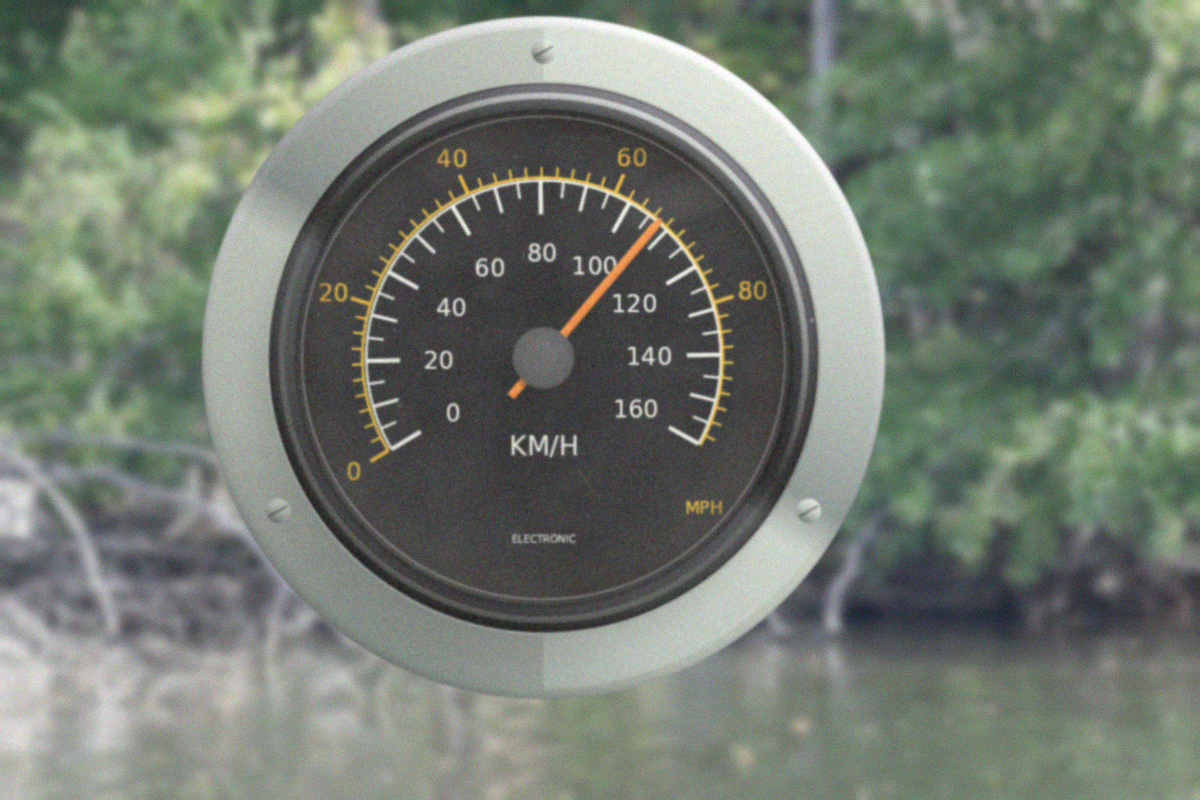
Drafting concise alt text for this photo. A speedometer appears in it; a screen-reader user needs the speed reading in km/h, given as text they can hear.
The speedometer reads 107.5 km/h
